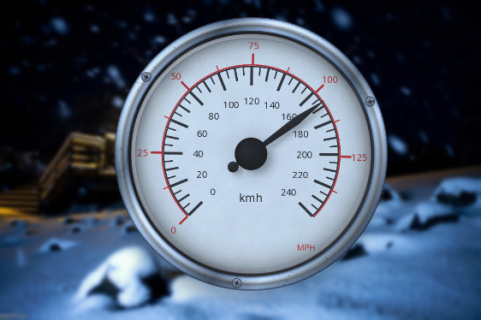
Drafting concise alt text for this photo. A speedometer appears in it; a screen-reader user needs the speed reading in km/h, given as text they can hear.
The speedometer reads 167.5 km/h
